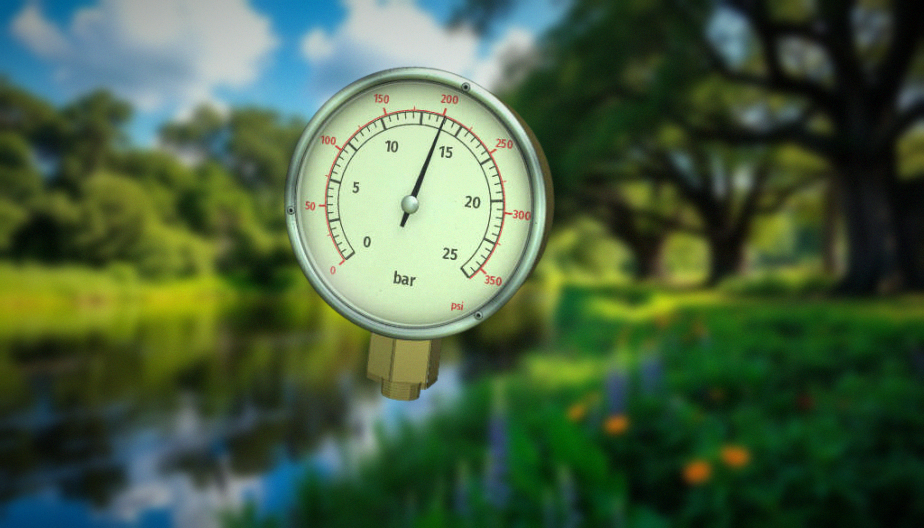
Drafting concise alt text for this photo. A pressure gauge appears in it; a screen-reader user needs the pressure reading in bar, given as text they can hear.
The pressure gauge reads 14 bar
